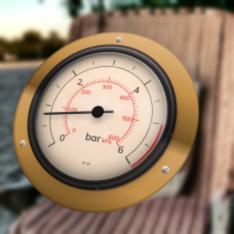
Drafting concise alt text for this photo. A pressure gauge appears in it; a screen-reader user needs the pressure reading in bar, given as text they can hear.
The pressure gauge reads 0.75 bar
